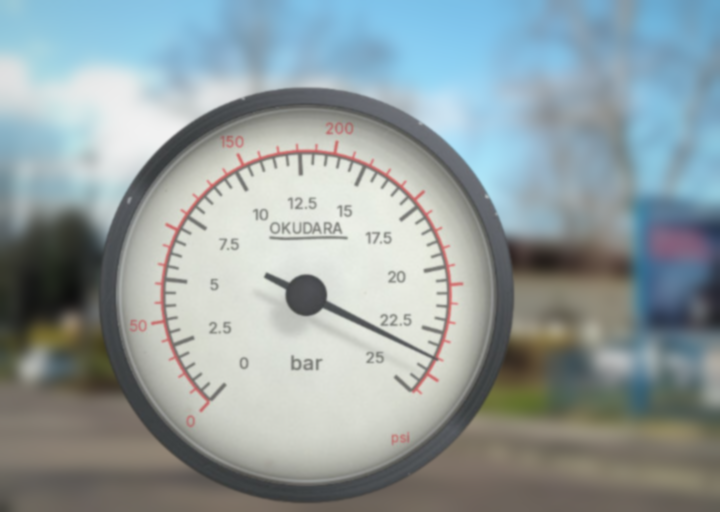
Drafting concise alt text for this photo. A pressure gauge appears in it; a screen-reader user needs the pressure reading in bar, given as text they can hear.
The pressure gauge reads 23.5 bar
